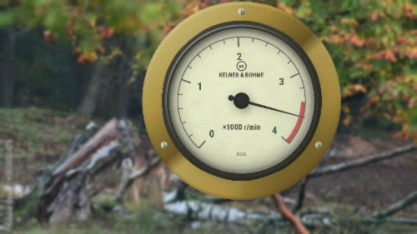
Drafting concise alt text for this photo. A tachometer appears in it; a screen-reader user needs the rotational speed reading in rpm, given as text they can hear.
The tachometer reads 3600 rpm
